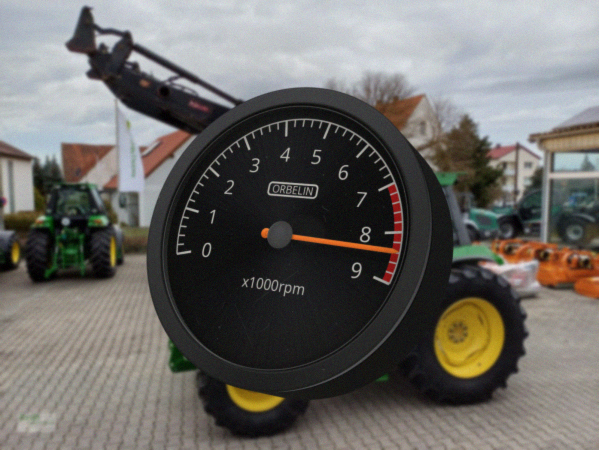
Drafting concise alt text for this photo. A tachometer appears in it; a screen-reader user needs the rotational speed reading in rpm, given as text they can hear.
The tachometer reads 8400 rpm
